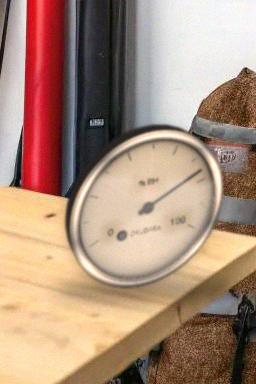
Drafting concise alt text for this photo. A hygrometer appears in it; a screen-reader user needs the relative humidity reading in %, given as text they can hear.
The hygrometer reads 75 %
